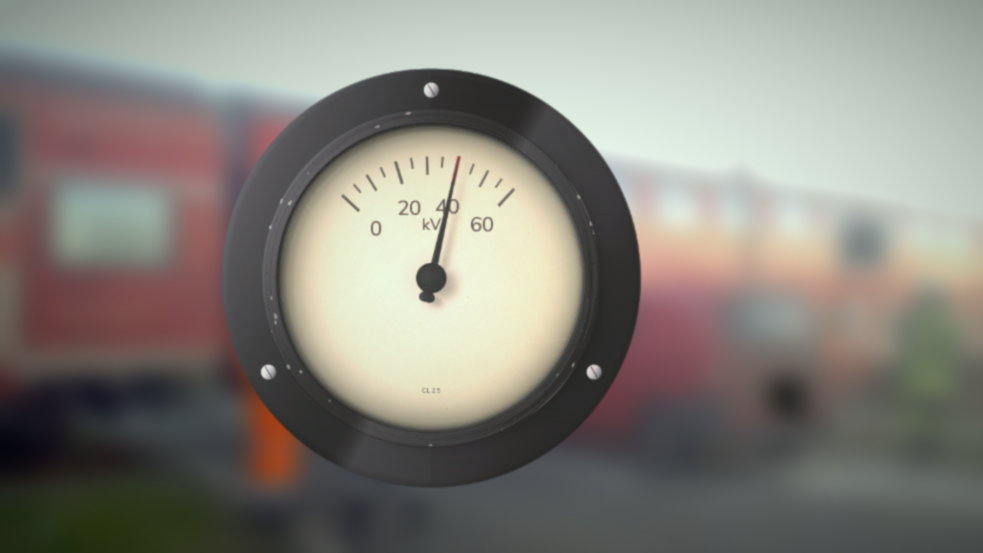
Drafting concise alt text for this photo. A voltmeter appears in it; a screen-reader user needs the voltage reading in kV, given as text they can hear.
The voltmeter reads 40 kV
